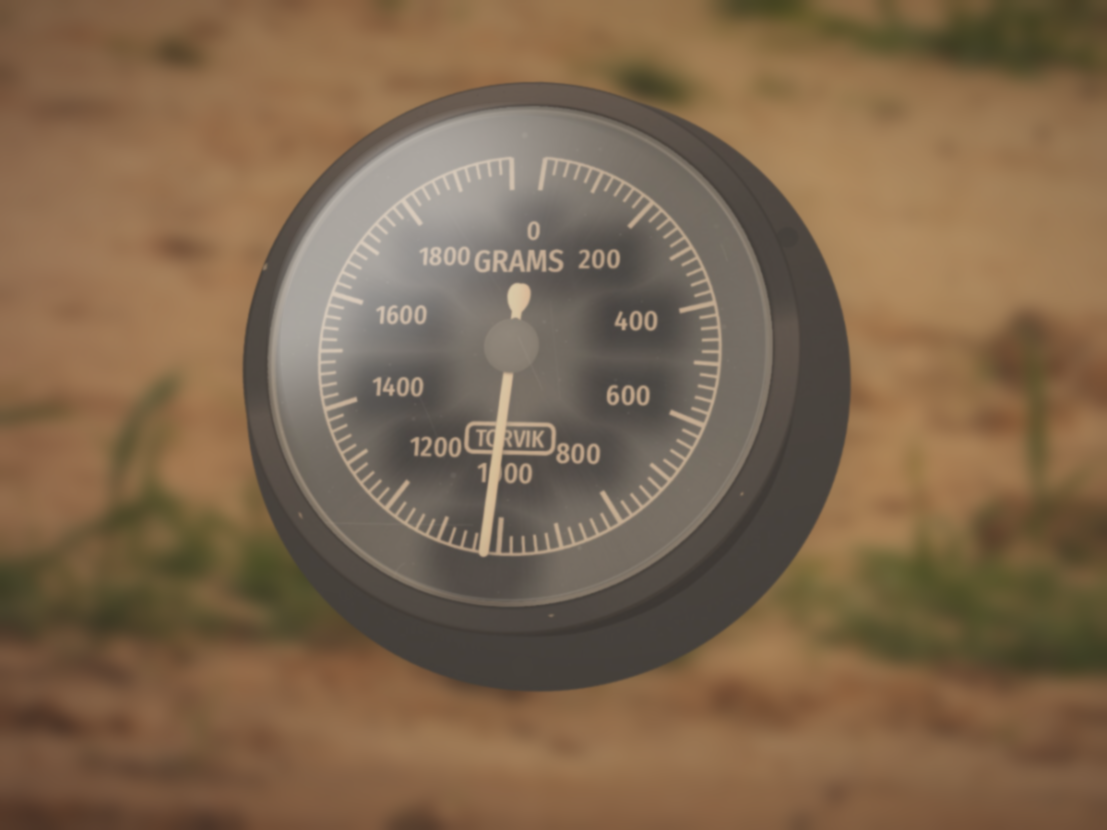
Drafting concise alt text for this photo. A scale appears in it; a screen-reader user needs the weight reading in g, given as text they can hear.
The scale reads 1020 g
